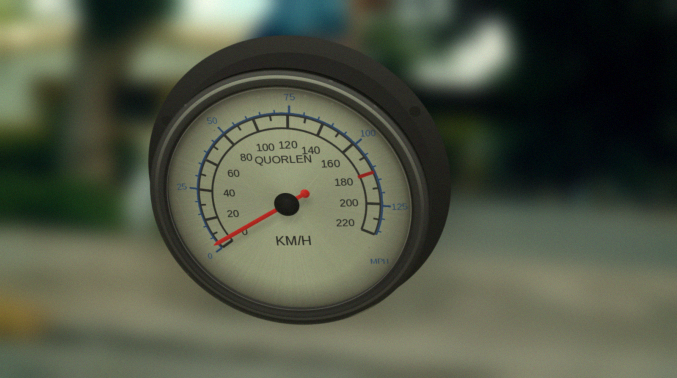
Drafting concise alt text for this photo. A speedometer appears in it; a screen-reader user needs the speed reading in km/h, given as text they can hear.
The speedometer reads 5 km/h
